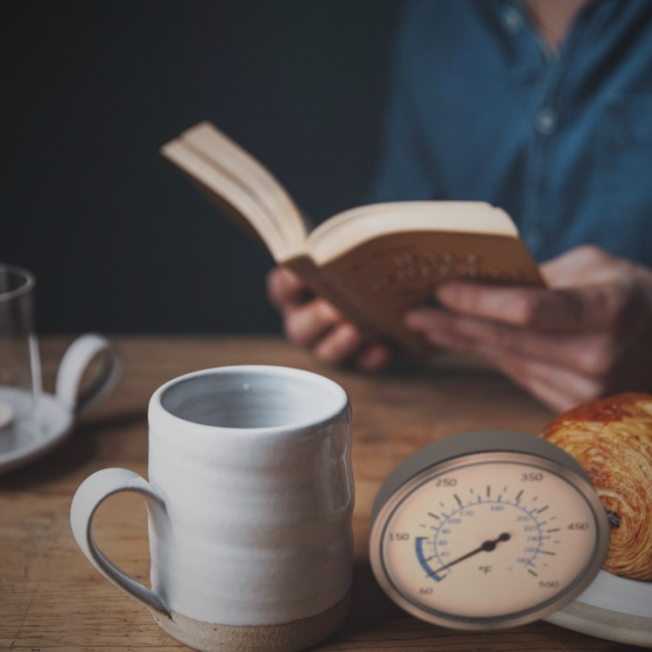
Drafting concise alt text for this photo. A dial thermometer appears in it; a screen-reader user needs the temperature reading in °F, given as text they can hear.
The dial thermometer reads 75 °F
